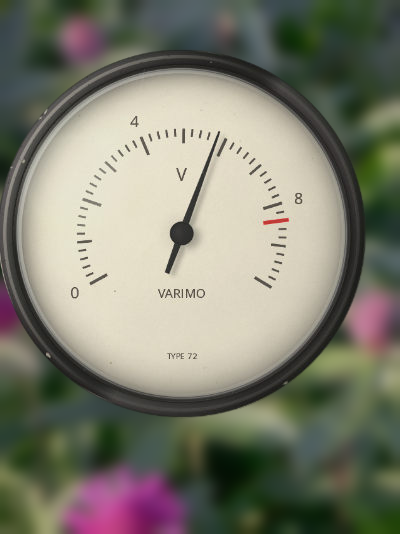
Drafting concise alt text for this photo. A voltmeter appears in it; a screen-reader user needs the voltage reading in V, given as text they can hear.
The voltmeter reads 5.8 V
